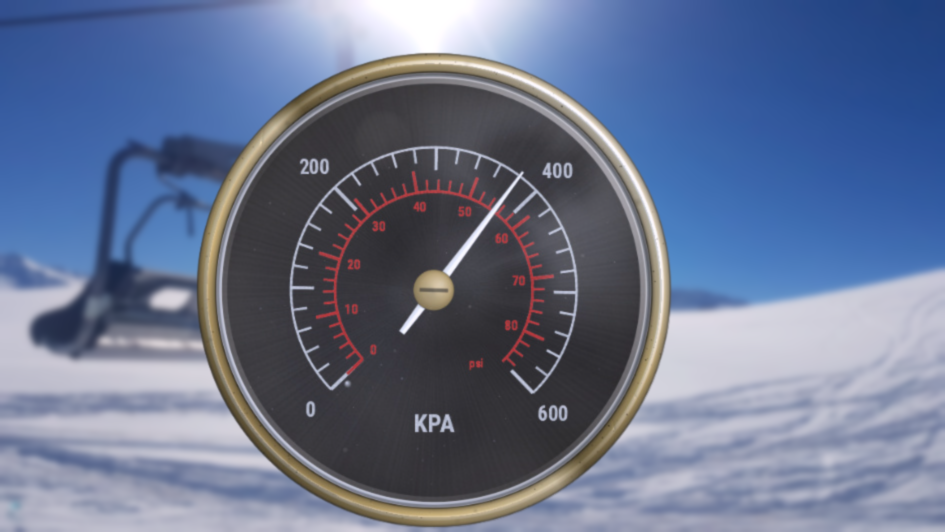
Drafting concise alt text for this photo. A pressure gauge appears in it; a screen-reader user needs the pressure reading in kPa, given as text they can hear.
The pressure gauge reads 380 kPa
